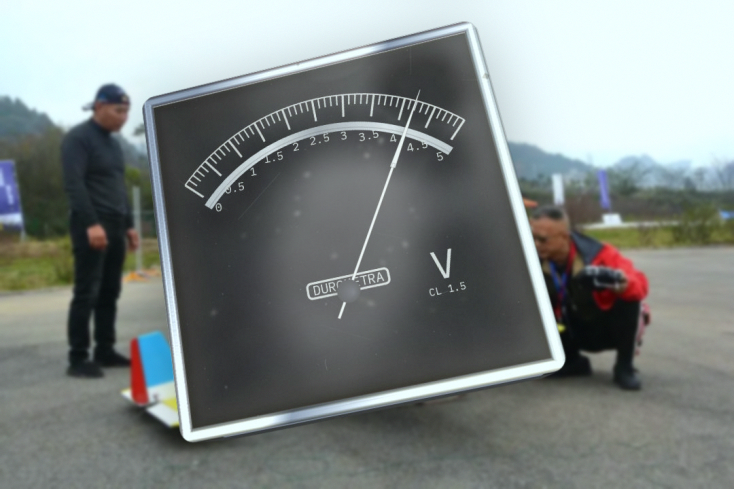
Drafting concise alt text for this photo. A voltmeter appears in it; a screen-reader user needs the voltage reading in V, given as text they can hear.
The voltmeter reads 4.2 V
